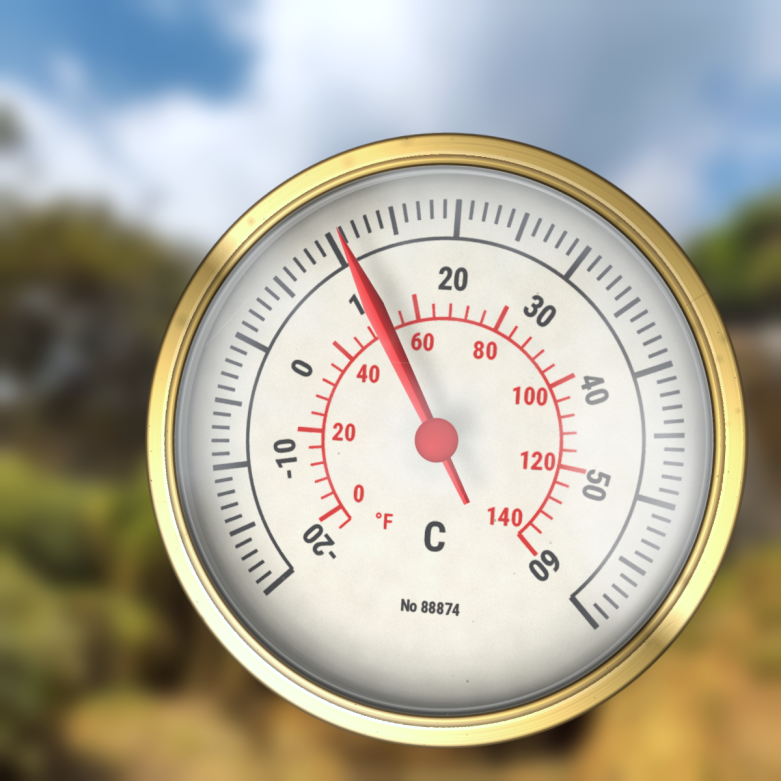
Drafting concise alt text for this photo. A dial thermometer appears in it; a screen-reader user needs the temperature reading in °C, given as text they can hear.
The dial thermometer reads 11 °C
